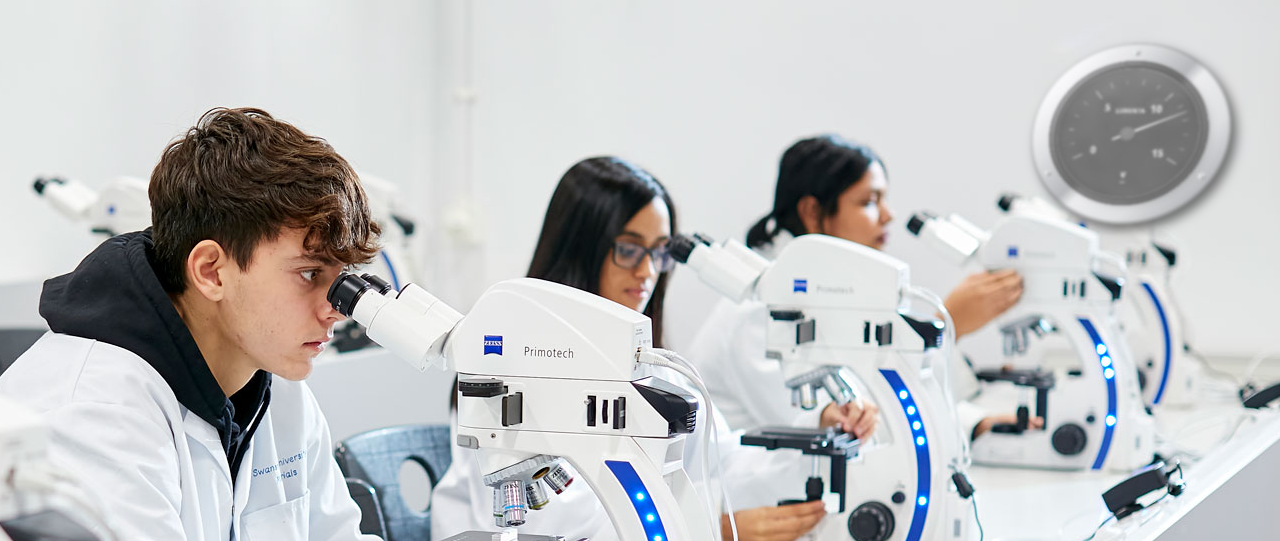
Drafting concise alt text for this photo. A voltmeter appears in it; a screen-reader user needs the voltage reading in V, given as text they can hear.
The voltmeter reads 11.5 V
